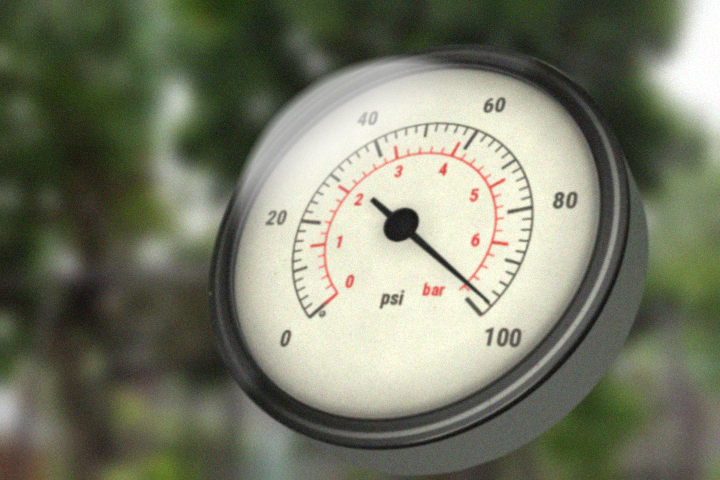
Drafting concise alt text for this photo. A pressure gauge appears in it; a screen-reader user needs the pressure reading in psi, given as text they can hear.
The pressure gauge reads 98 psi
